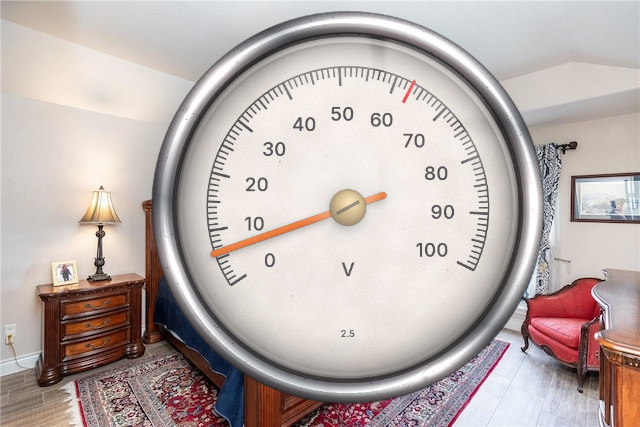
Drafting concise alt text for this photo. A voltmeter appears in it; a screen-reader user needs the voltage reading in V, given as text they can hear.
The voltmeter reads 6 V
